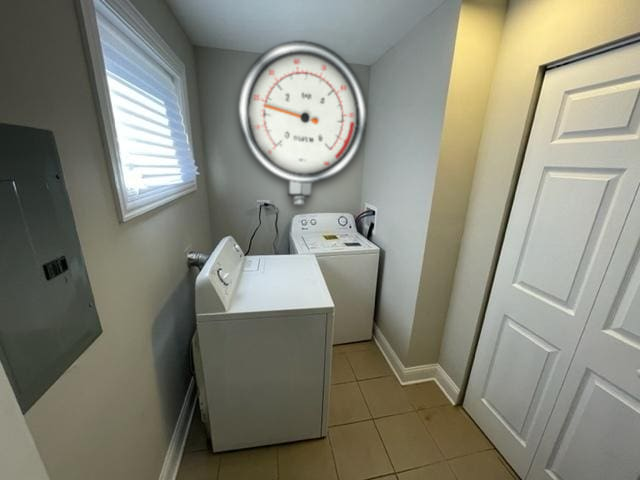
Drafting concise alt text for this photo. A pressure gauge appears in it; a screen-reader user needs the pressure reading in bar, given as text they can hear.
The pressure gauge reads 1.25 bar
